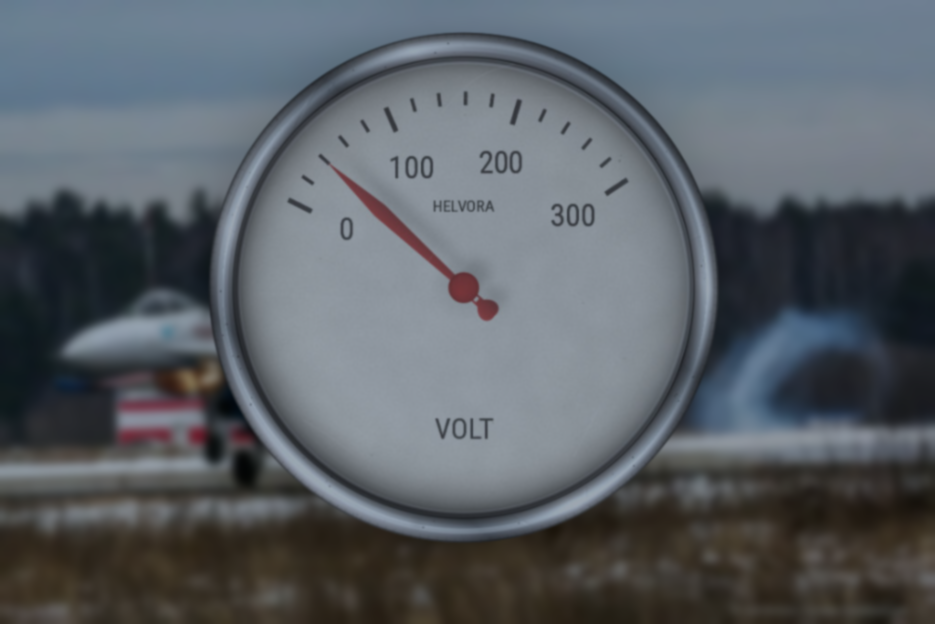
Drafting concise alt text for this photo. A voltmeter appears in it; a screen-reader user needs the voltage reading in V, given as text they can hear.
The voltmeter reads 40 V
